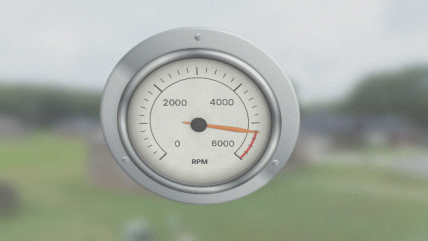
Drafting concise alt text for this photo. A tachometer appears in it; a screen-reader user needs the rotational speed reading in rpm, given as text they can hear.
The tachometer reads 5200 rpm
